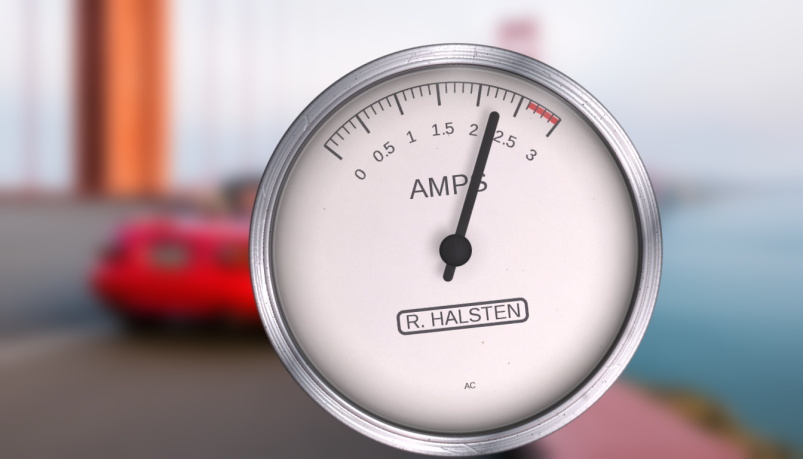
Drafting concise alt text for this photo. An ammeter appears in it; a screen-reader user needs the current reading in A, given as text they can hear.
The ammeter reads 2.25 A
